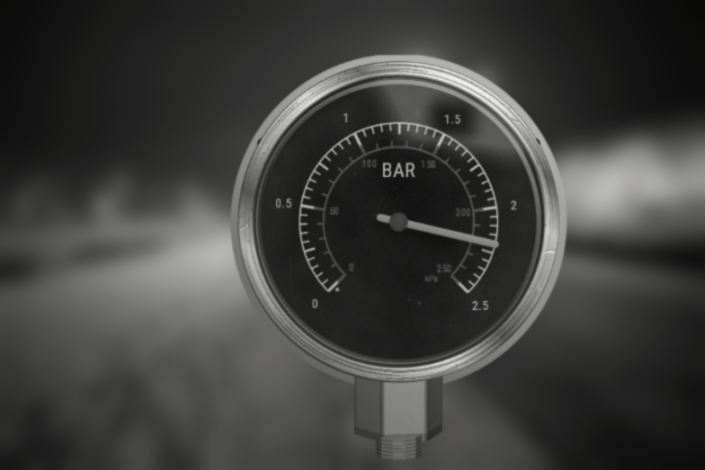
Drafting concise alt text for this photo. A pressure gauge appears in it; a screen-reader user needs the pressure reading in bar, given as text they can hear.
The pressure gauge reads 2.2 bar
